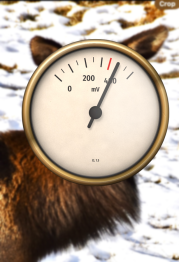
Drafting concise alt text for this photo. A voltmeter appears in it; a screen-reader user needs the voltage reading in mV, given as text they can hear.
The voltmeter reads 400 mV
